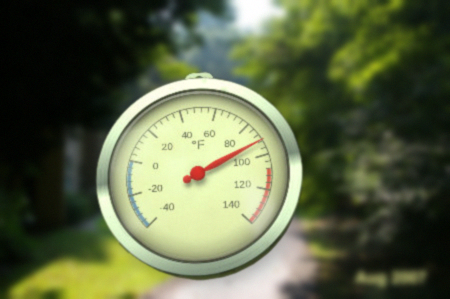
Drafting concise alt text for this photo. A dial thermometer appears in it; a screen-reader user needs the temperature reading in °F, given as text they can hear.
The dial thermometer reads 92 °F
